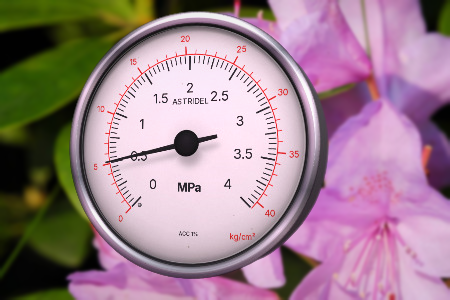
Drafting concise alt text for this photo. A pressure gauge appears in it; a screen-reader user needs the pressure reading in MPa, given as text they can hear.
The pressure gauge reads 0.5 MPa
